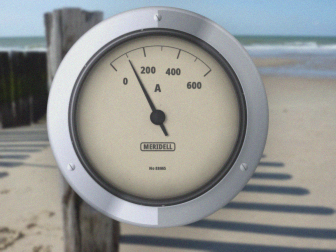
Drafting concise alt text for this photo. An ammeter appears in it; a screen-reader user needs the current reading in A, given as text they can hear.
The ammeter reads 100 A
